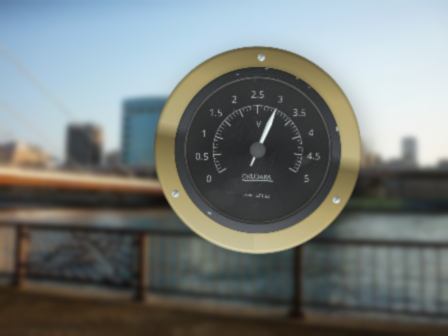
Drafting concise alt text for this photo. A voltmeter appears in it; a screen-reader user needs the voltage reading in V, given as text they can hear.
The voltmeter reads 3 V
